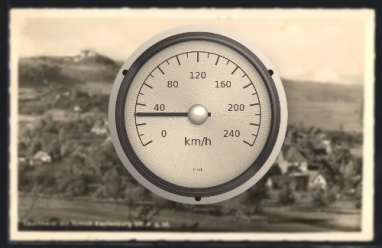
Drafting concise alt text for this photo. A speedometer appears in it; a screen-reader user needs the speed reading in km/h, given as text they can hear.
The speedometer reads 30 km/h
